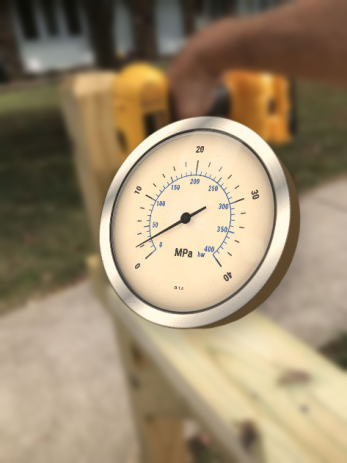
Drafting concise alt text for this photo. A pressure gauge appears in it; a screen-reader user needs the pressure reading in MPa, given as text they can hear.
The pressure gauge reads 2 MPa
